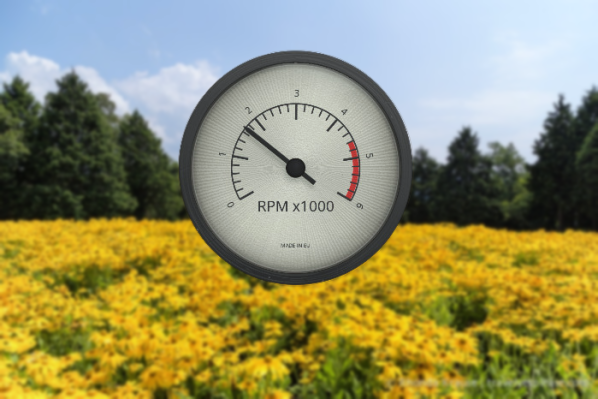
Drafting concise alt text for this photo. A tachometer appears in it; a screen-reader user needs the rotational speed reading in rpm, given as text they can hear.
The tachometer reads 1700 rpm
